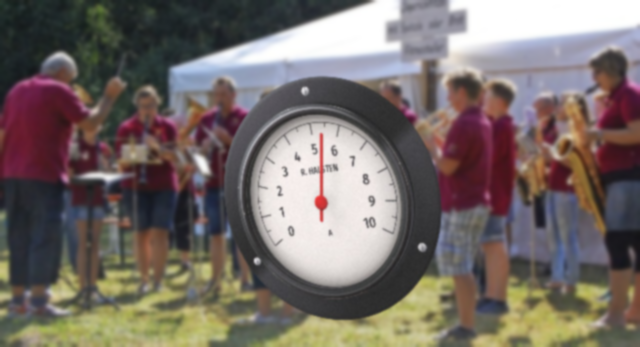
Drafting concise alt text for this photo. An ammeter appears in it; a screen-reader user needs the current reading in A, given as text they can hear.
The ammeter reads 5.5 A
